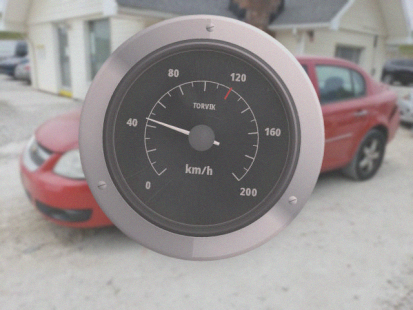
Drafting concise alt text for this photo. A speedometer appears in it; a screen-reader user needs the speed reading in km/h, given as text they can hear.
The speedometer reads 45 km/h
